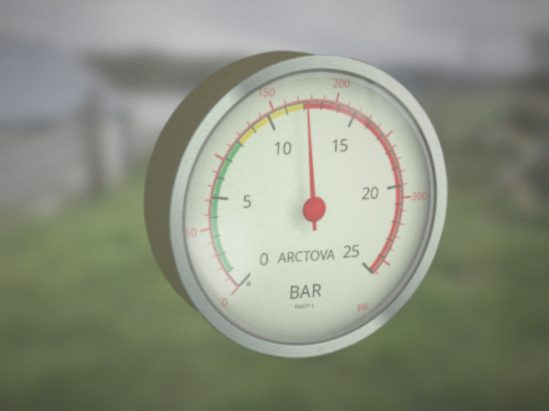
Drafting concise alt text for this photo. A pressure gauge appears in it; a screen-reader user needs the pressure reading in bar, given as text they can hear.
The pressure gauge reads 12 bar
